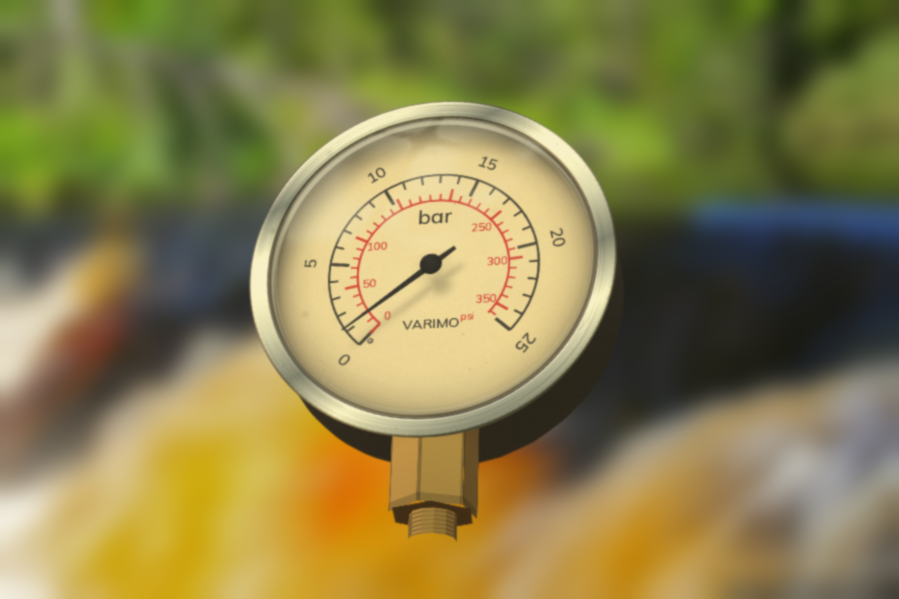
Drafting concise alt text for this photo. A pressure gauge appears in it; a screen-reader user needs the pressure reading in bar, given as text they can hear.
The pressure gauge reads 1 bar
